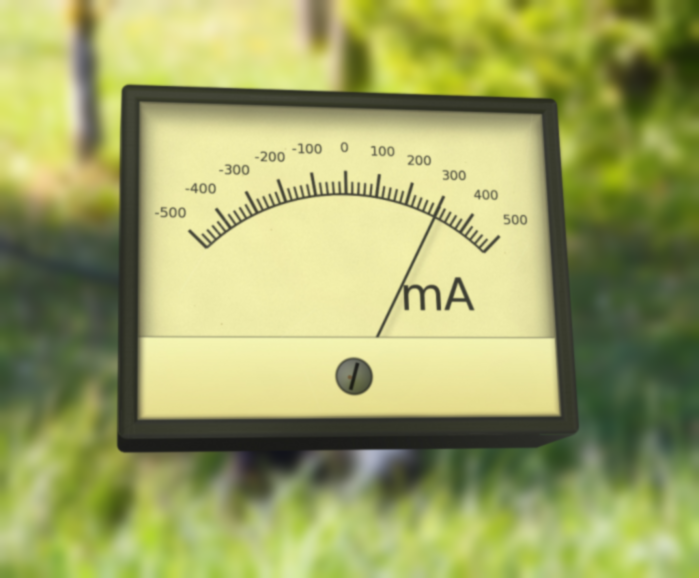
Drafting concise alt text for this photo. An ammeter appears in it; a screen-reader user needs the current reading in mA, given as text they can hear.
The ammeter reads 300 mA
